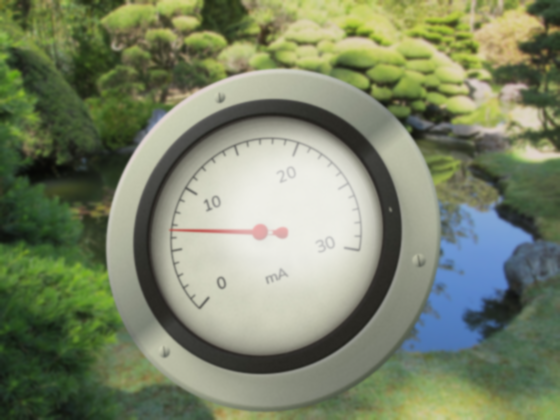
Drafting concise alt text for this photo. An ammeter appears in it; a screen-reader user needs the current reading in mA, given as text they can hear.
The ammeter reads 6.5 mA
